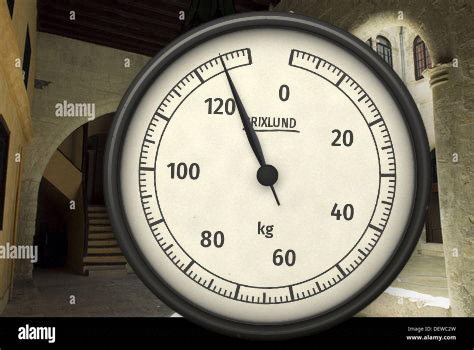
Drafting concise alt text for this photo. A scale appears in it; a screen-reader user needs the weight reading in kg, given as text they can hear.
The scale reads 125 kg
